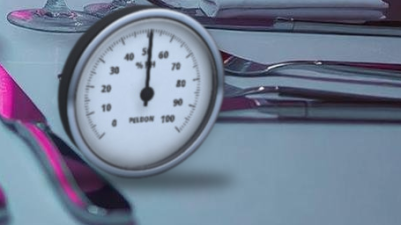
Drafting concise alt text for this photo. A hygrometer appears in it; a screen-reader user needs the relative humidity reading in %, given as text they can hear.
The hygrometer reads 50 %
